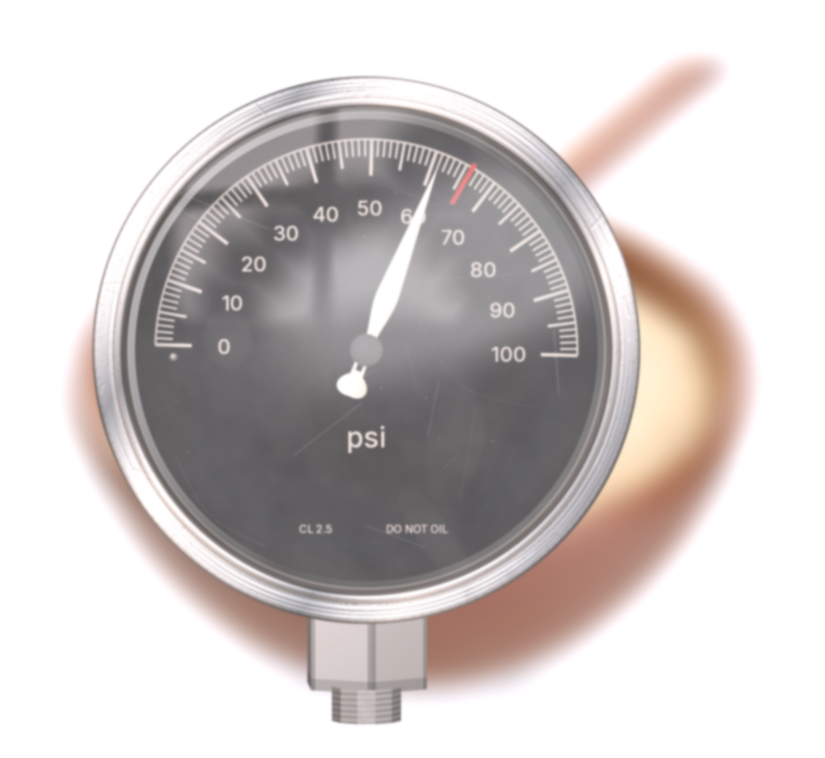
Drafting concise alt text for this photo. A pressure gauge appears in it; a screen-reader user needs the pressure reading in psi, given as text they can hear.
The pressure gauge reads 61 psi
